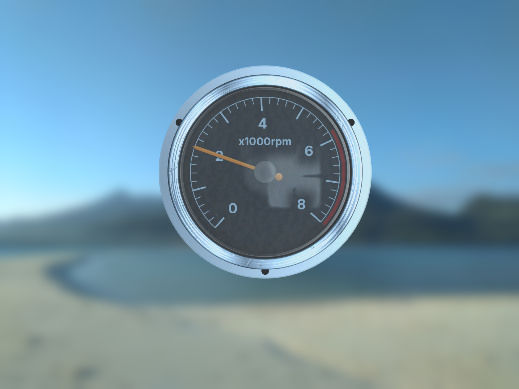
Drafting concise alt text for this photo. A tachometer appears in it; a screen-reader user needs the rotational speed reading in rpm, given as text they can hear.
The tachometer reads 2000 rpm
